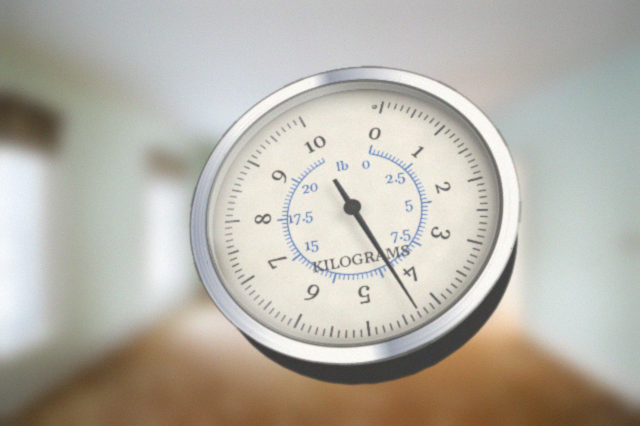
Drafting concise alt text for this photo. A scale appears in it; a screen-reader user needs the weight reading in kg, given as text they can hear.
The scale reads 4.3 kg
